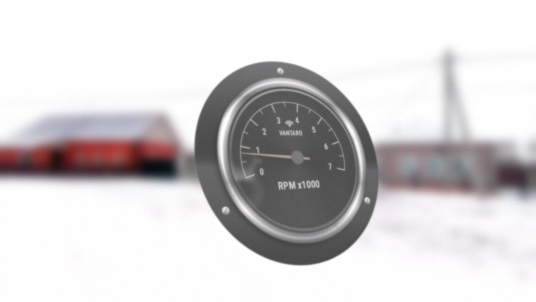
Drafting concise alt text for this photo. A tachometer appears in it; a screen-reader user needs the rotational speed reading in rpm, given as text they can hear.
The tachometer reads 750 rpm
